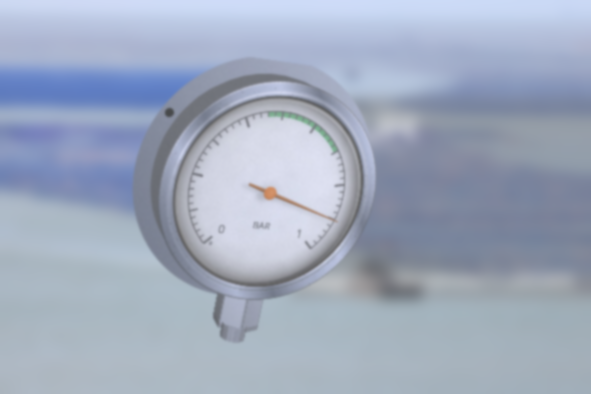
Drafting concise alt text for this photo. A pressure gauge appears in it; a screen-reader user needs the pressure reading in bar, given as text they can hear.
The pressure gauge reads 0.9 bar
